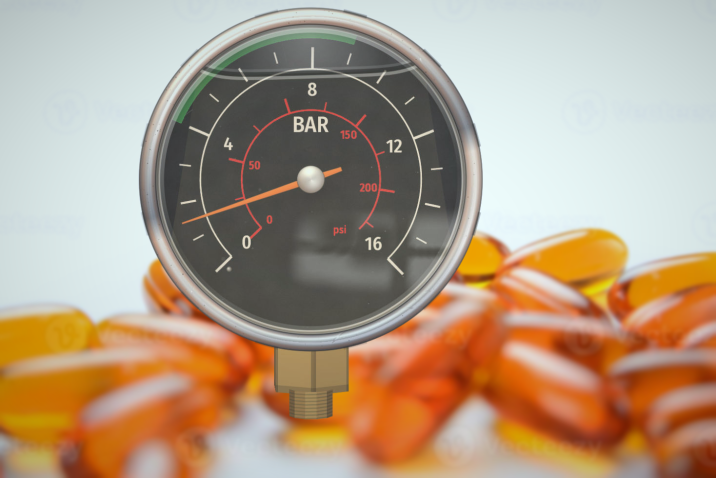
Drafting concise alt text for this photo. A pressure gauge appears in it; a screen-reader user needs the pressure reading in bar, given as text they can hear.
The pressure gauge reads 1.5 bar
